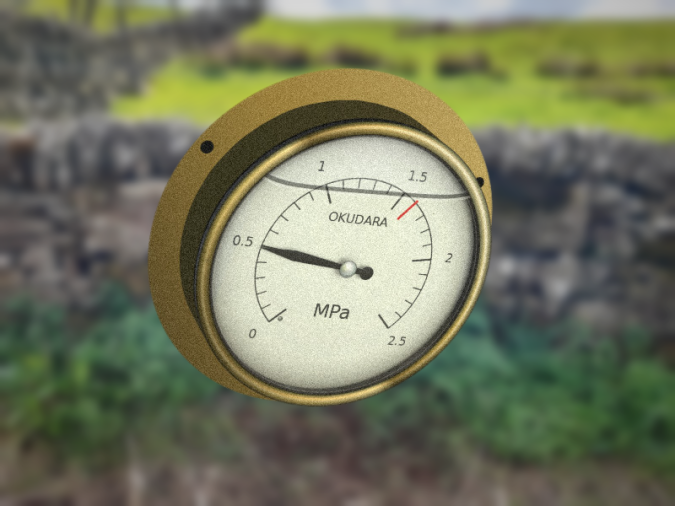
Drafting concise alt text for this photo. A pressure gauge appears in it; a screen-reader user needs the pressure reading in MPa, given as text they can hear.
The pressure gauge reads 0.5 MPa
